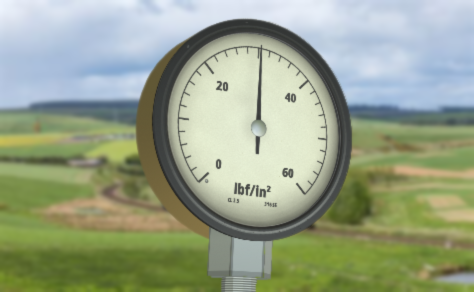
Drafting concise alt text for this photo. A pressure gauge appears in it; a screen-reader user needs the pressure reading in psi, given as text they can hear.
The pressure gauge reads 30 psi
